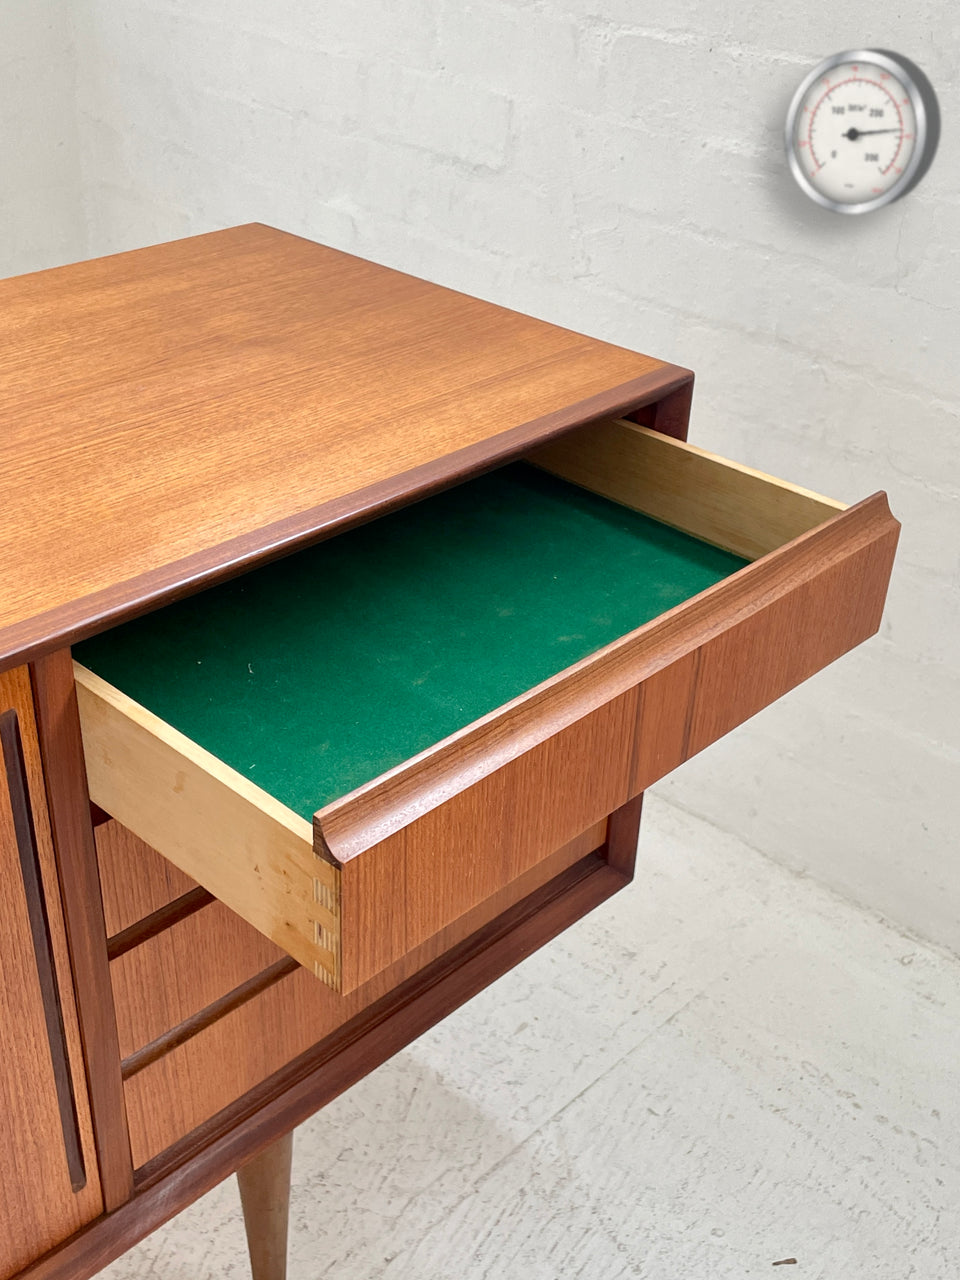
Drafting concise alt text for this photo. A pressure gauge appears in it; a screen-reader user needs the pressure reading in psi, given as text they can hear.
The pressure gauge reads 240 psi
